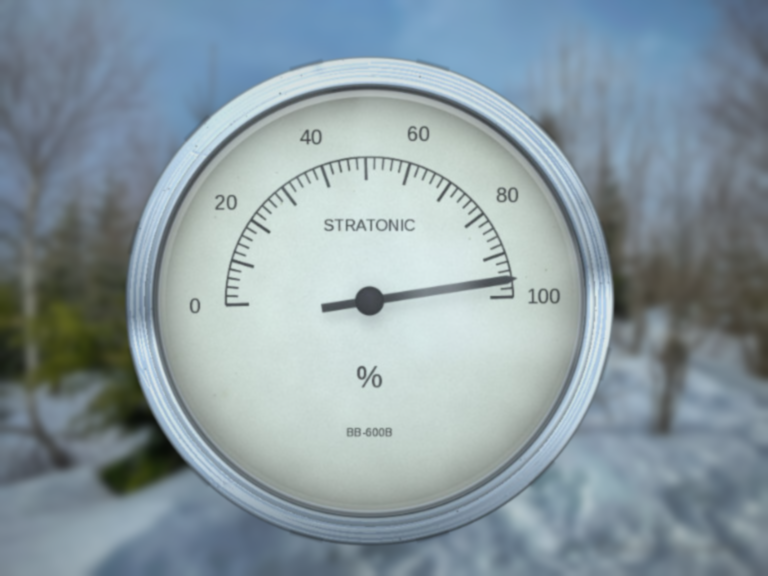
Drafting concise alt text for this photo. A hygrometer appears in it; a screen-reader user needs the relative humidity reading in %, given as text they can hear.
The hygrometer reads 96 %
